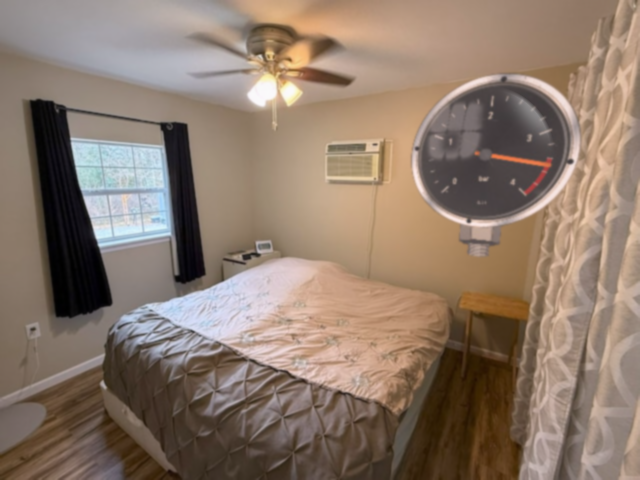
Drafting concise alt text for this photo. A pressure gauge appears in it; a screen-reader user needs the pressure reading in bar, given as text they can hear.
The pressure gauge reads 3.5 bar
